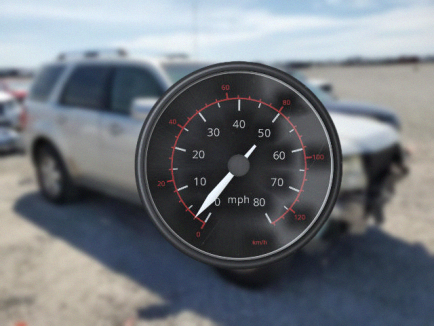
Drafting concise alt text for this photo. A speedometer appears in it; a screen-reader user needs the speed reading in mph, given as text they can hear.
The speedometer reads 2.5 mph
